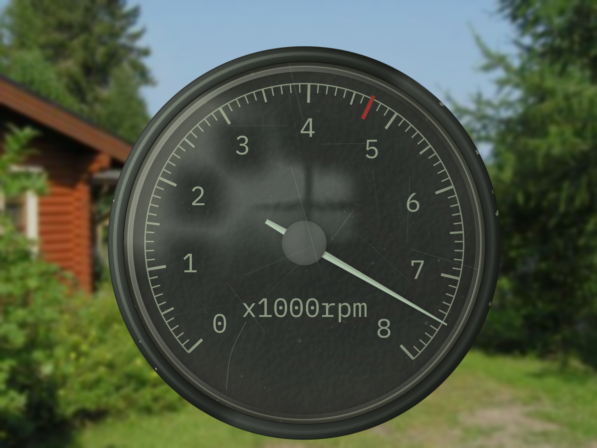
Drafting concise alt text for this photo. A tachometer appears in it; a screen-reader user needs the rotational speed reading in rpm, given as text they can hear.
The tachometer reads 7500 rpm
